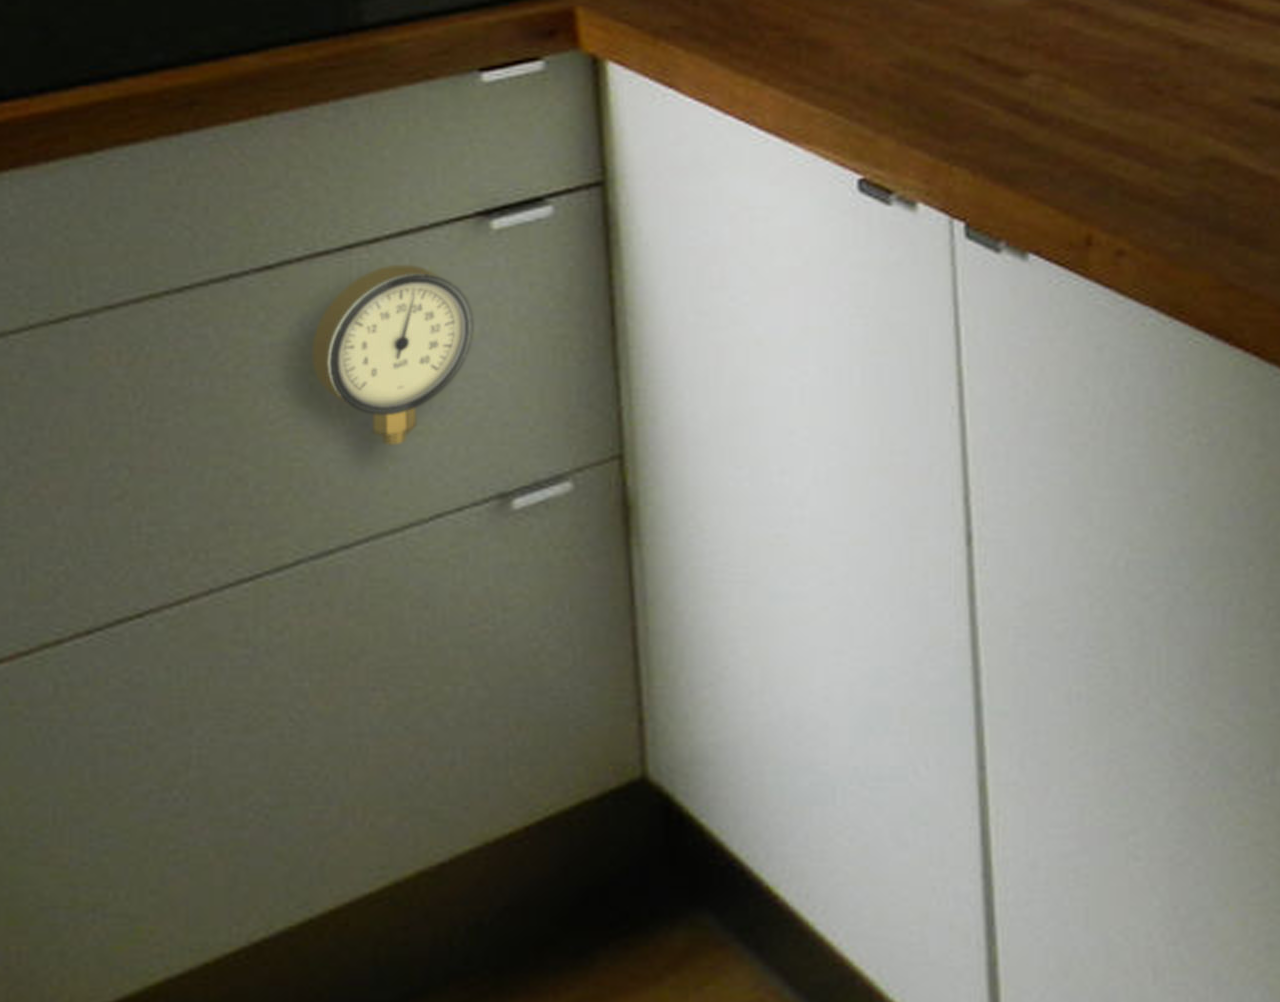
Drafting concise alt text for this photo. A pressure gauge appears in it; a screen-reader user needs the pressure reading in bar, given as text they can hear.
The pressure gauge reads 22 bar
